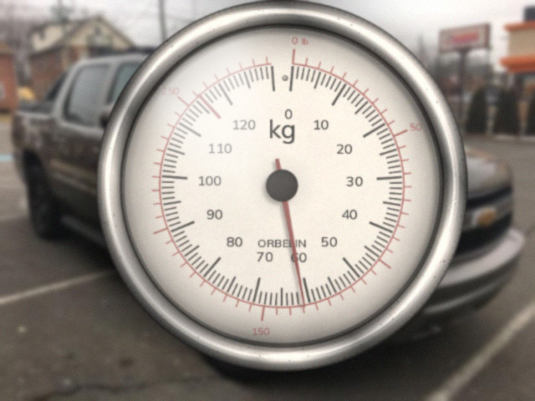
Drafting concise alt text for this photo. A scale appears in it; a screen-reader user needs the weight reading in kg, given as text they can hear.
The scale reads 61 kg
